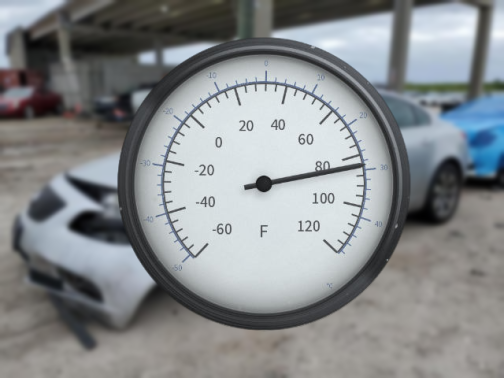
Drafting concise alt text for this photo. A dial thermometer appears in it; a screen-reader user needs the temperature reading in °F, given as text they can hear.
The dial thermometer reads 84 °F
